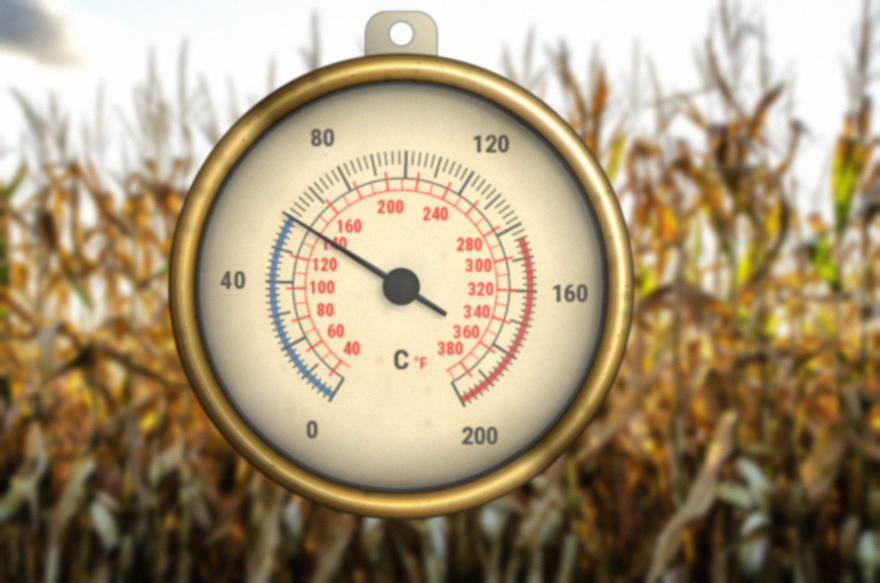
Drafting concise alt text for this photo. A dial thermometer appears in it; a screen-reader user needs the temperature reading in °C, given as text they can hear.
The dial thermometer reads 60 °C
